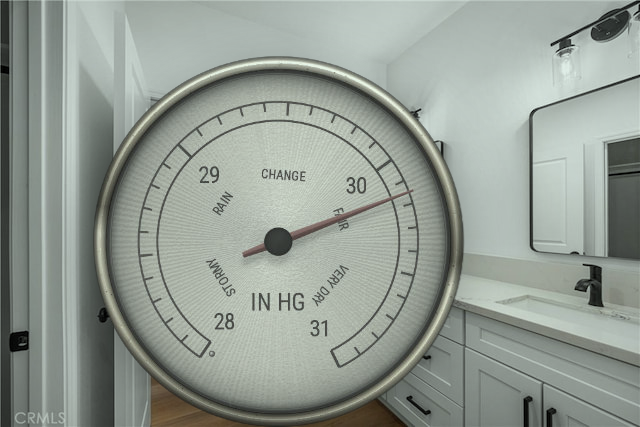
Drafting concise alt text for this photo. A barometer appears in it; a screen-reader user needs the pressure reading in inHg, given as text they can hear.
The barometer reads 30.15 inHg
